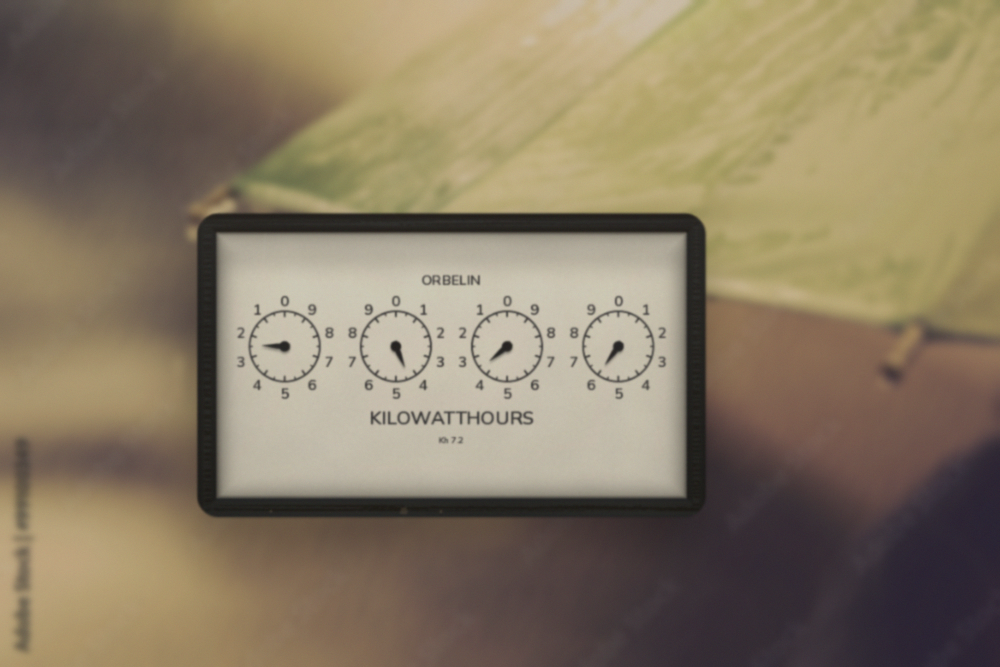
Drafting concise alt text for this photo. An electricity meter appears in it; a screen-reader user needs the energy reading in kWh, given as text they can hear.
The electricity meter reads 2436 kWh
